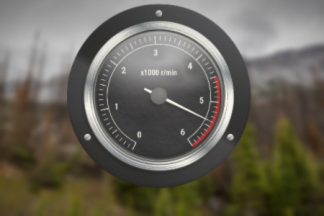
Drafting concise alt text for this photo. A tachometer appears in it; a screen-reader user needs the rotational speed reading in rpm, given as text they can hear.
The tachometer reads 5400 rpm
